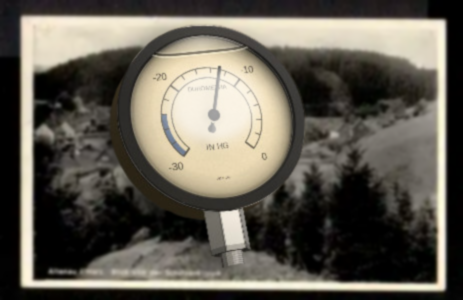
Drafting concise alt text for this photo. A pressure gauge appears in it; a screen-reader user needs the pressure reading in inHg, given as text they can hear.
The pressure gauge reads -13 inHg
